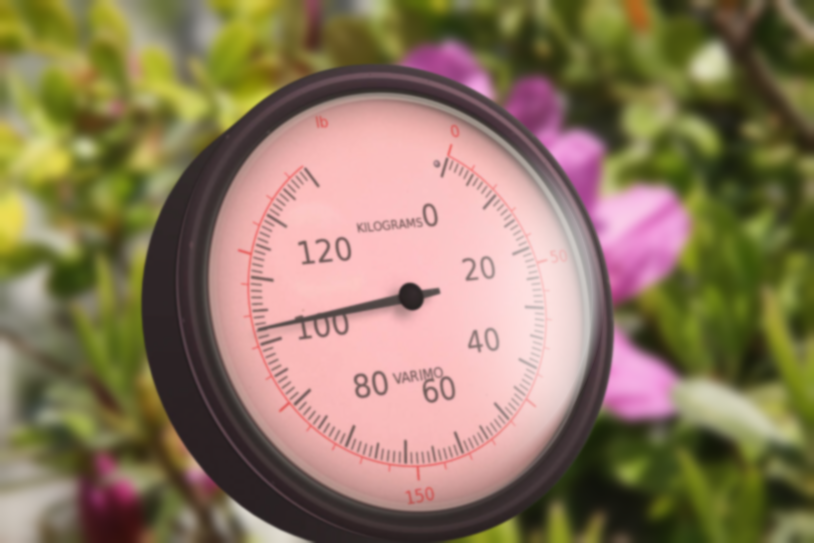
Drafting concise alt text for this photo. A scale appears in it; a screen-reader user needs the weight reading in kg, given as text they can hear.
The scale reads 102 kg
